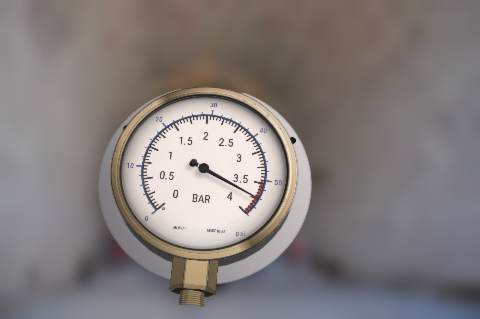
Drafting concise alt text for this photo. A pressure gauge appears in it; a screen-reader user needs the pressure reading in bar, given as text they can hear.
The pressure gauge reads 3.75 bar
